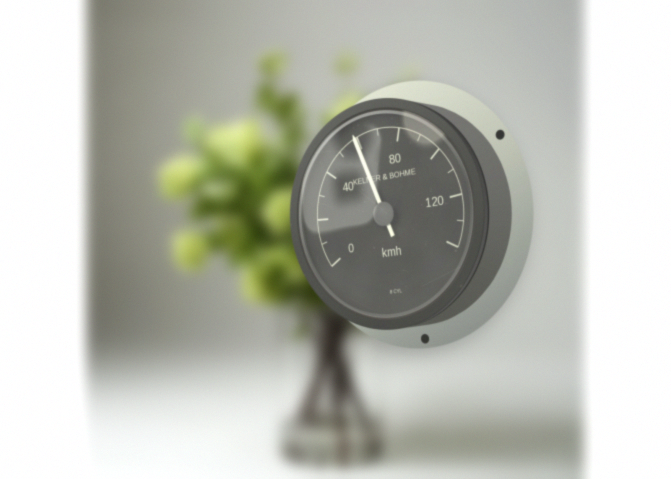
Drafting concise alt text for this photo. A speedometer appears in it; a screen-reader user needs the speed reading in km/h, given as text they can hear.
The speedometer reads 60 km/h
